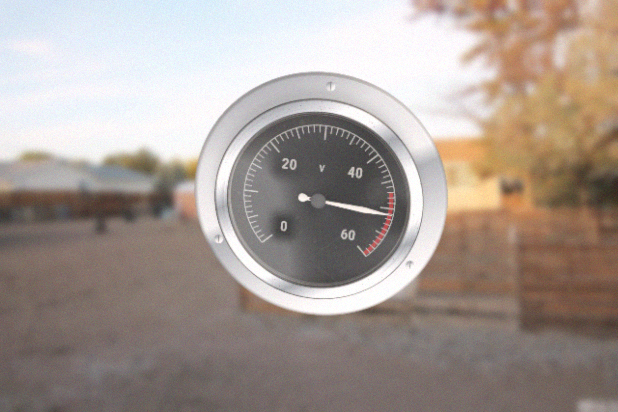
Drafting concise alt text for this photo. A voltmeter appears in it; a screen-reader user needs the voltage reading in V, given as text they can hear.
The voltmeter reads 51 V
